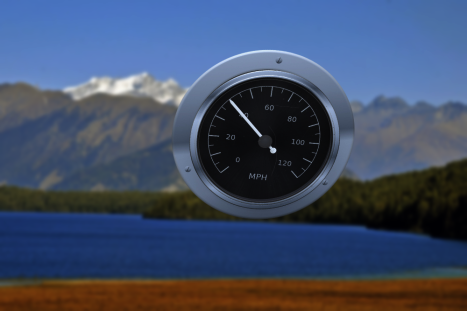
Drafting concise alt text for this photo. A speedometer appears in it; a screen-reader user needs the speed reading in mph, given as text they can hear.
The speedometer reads 40 mph
